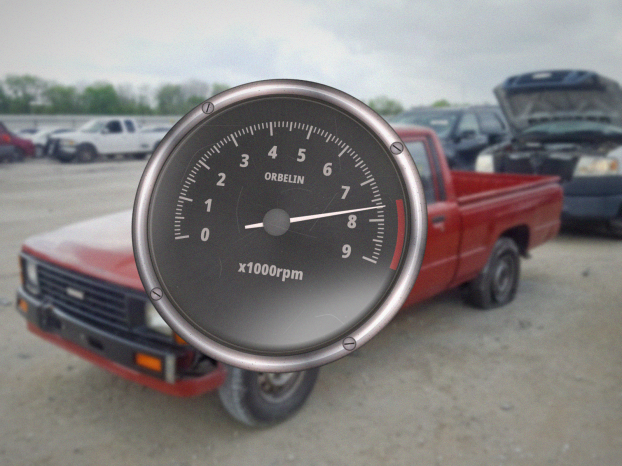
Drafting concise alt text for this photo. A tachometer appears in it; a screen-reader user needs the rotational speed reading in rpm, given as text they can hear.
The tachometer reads 7700 rpm
